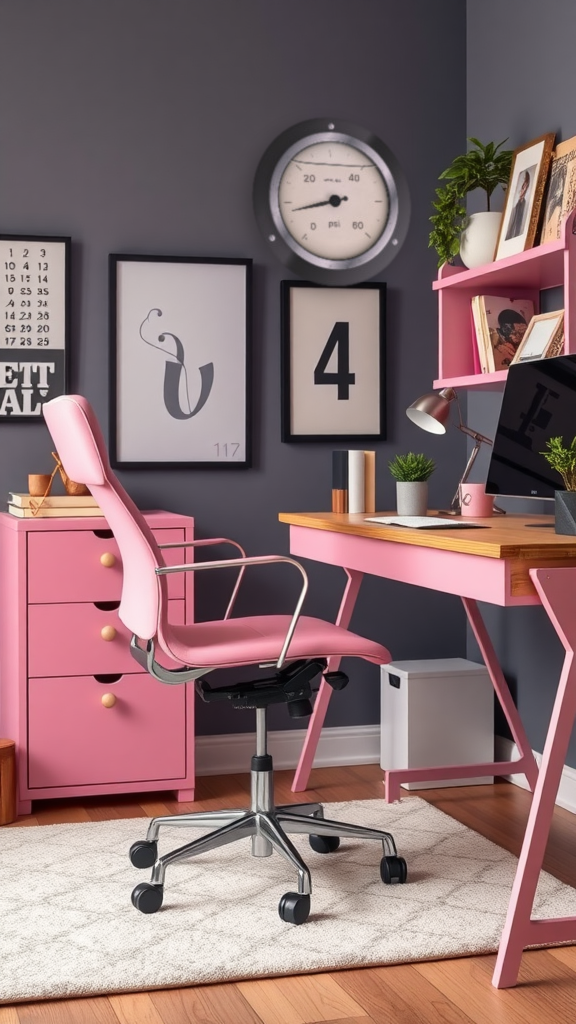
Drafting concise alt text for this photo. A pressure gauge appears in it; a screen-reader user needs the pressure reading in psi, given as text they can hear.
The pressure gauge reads 7.5 psi
